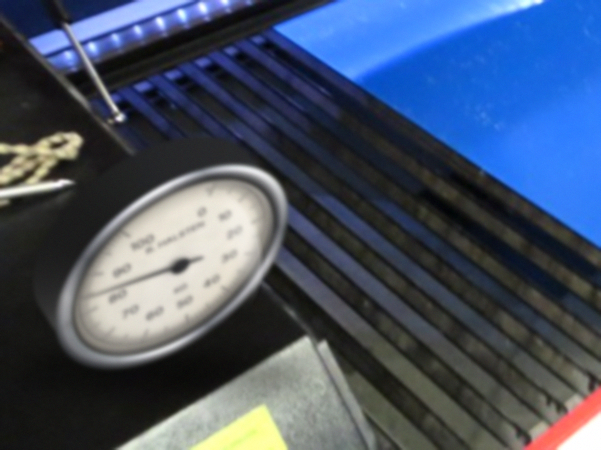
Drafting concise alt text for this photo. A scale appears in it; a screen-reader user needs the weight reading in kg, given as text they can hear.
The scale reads 85 kg
